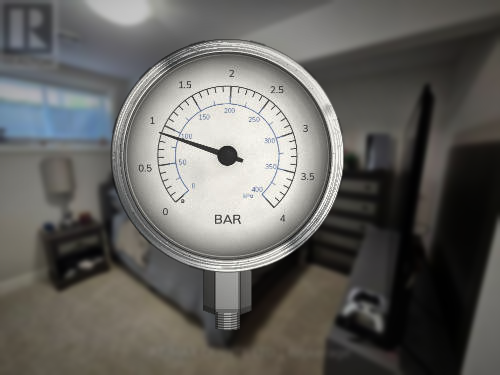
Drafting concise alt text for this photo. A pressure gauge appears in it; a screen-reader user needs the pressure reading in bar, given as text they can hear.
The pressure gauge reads 0.9 bar
